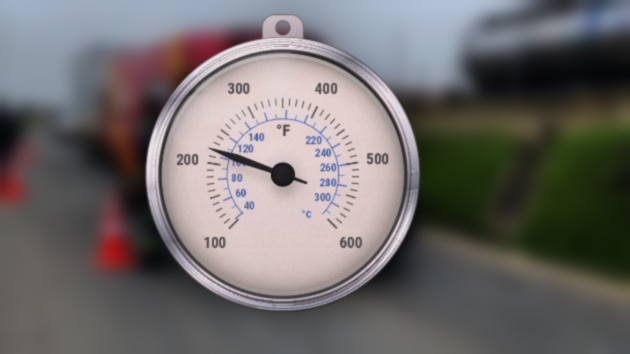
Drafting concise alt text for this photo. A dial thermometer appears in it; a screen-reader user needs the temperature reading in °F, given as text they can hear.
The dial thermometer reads 220 °F
